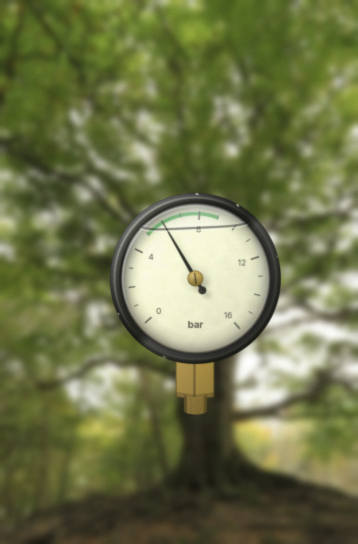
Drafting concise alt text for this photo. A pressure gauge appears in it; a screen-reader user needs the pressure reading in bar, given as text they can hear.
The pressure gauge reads 6 bar
